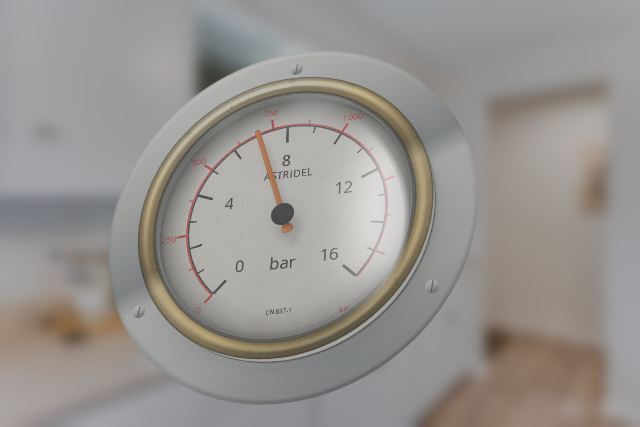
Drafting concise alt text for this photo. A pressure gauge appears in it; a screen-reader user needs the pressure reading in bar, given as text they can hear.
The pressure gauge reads 7 bar
